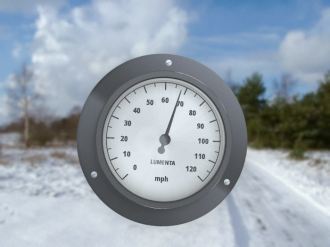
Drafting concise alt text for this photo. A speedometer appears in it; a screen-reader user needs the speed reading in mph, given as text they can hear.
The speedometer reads 67.5 mph
